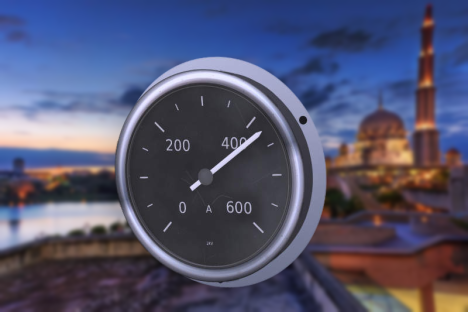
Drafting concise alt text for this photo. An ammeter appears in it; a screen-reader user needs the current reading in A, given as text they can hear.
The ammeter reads 425 A
